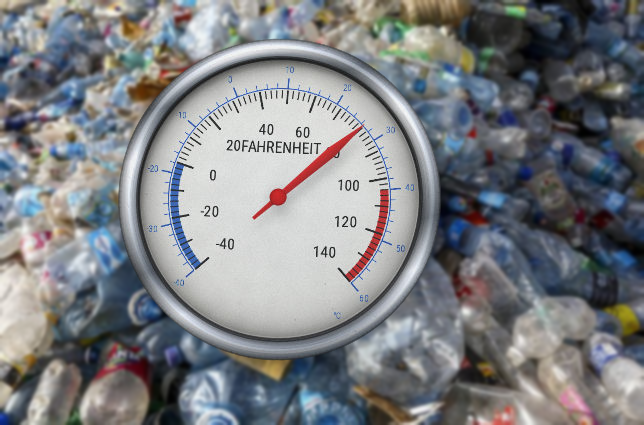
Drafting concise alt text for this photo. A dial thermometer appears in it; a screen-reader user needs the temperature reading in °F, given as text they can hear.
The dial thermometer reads 80 °F
